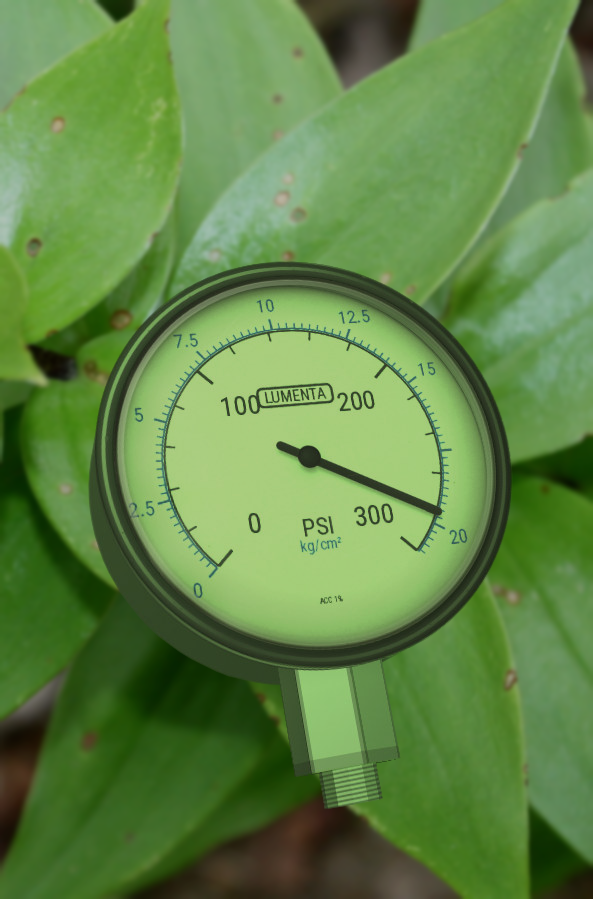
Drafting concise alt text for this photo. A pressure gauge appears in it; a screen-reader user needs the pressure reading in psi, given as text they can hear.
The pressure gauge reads 280 psi
